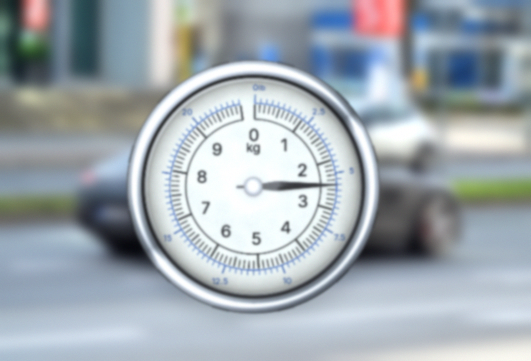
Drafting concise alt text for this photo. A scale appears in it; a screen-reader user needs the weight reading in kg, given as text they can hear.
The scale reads 2.5 kg
